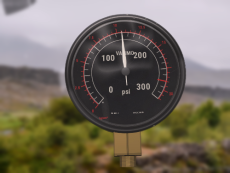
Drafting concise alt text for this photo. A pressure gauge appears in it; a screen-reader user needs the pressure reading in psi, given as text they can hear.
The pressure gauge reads 150 psi
